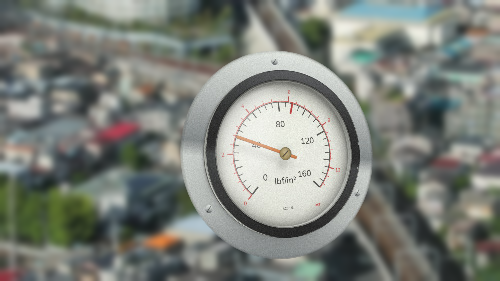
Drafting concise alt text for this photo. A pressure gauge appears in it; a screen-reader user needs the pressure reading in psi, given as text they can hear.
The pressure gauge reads 40 psi
